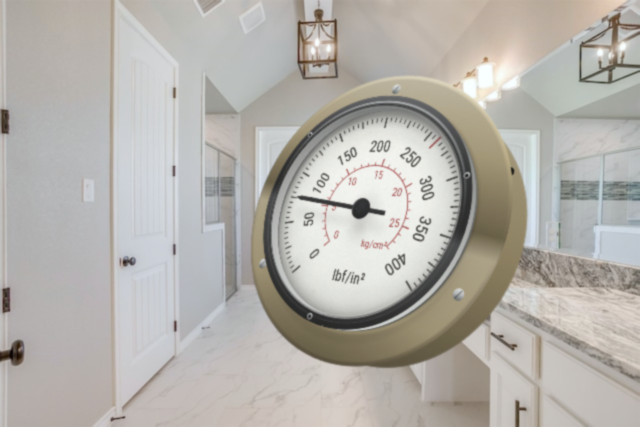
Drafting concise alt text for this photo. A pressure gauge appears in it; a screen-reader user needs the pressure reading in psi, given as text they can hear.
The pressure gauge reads 75 psi
